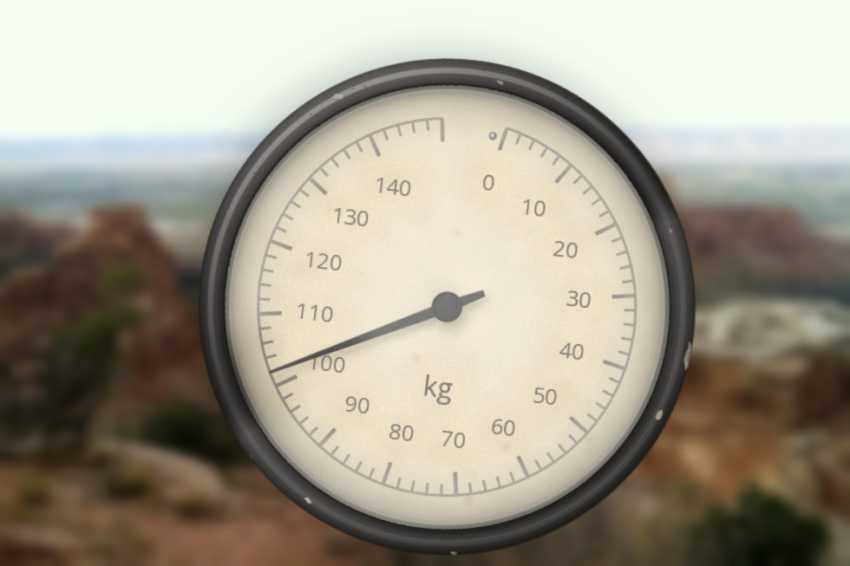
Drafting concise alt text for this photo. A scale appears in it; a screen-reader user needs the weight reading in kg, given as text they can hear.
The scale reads 102 kg
